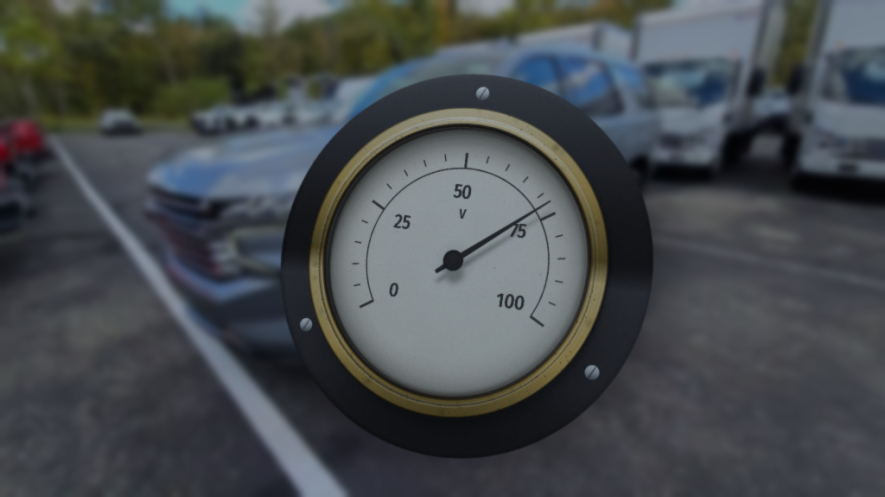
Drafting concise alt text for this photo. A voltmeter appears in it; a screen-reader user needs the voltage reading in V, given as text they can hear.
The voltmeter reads 72.5 V
